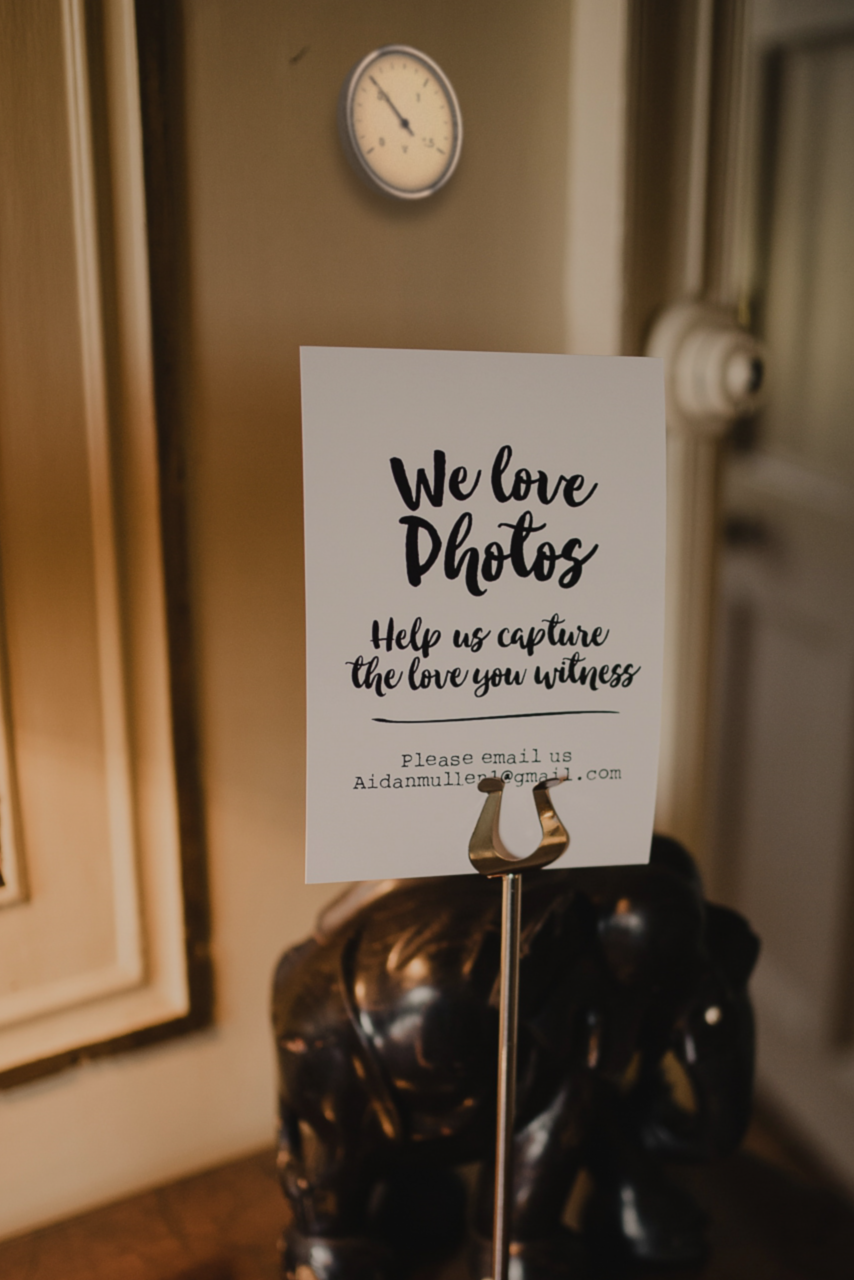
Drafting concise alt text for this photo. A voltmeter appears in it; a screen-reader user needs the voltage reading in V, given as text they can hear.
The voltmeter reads 0.5 V
